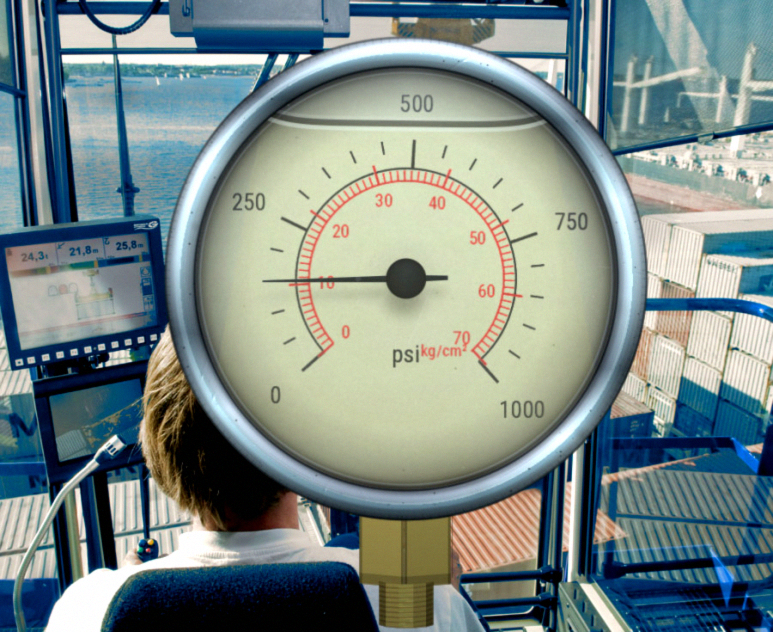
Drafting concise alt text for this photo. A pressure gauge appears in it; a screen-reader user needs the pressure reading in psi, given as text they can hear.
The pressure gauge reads 150 psi
